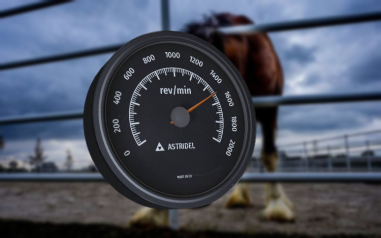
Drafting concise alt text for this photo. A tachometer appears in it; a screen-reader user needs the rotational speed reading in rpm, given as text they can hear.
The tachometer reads 1500 rpm
